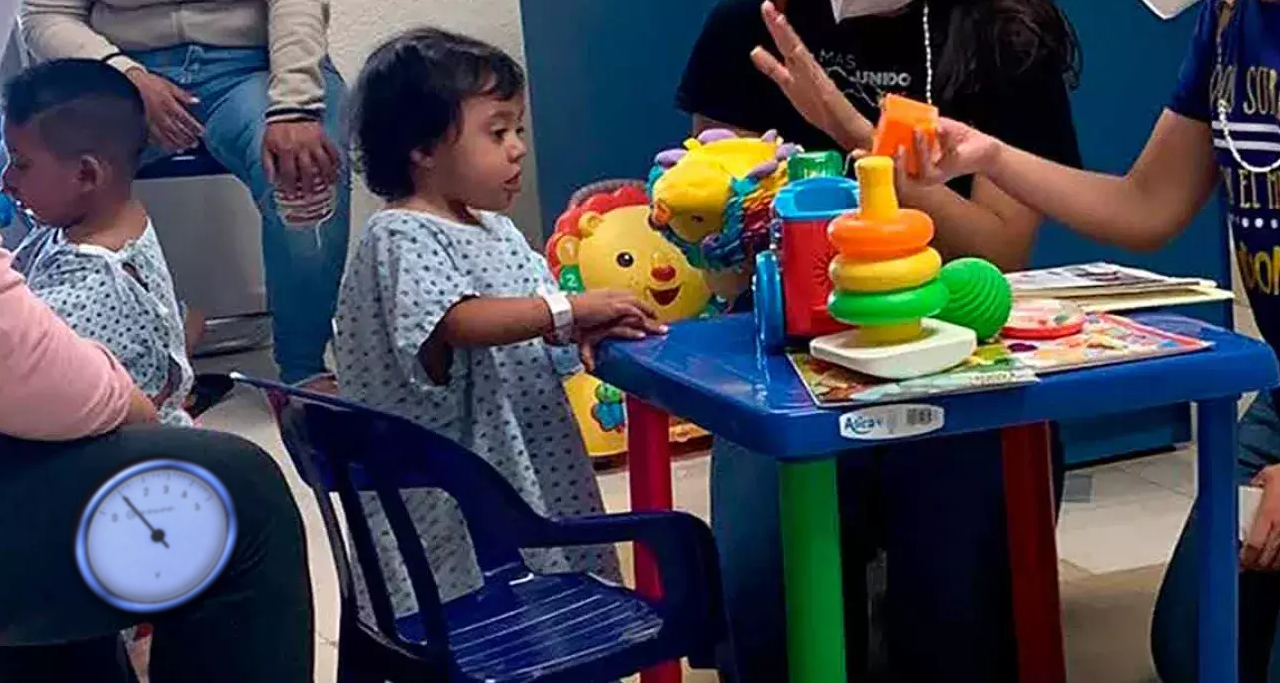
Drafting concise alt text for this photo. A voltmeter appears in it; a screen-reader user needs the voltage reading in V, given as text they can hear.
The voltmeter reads 1 V
